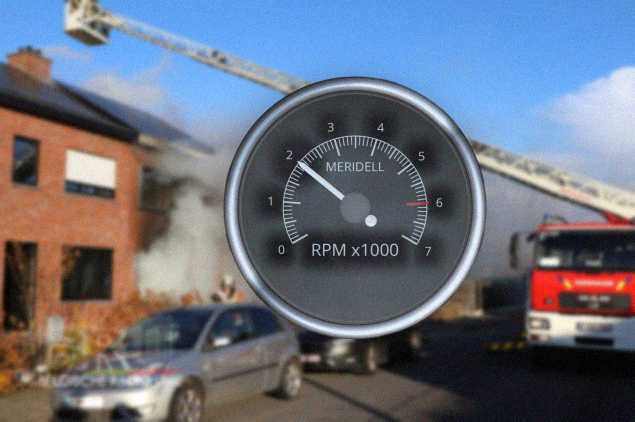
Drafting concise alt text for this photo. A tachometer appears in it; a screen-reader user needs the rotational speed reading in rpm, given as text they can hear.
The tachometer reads 2000 rpm
